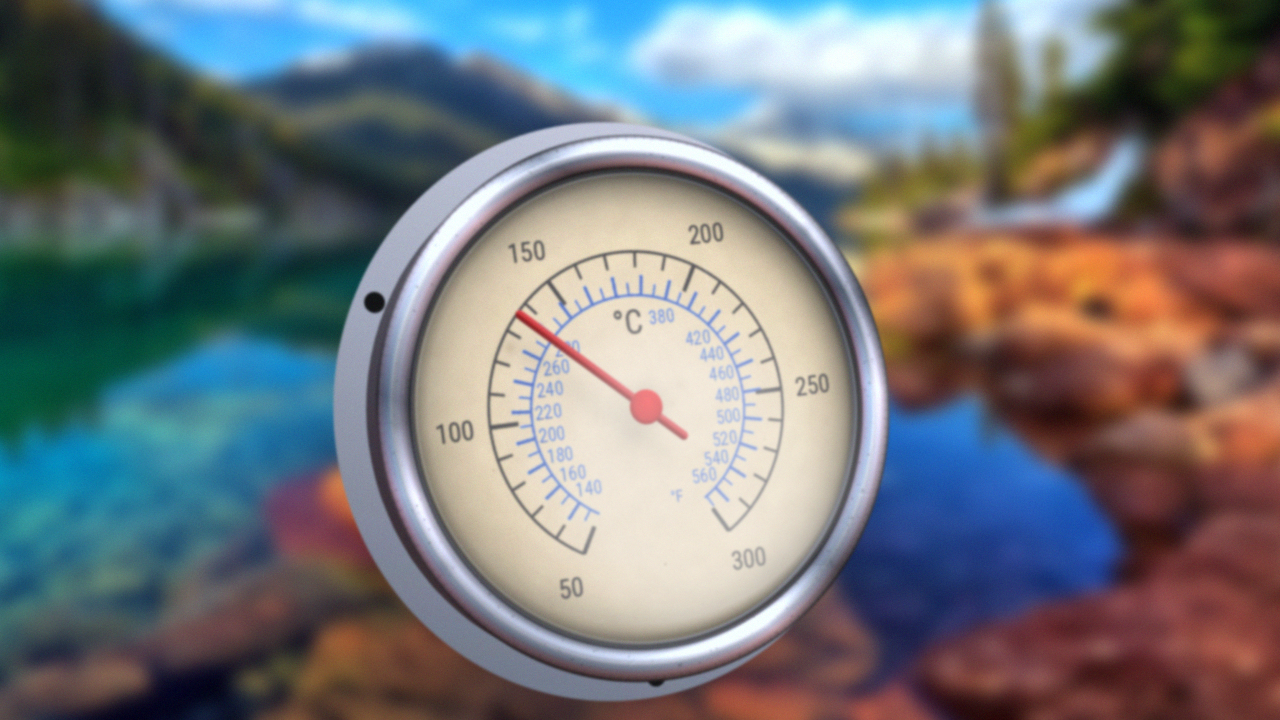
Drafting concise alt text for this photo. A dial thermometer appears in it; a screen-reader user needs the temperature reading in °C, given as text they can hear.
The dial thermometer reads 135 °C
